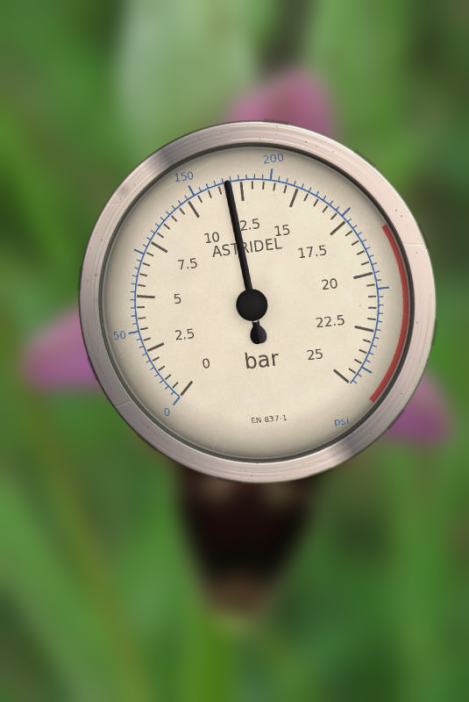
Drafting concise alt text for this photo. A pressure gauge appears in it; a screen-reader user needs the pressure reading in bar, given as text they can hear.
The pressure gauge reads 12 bar
